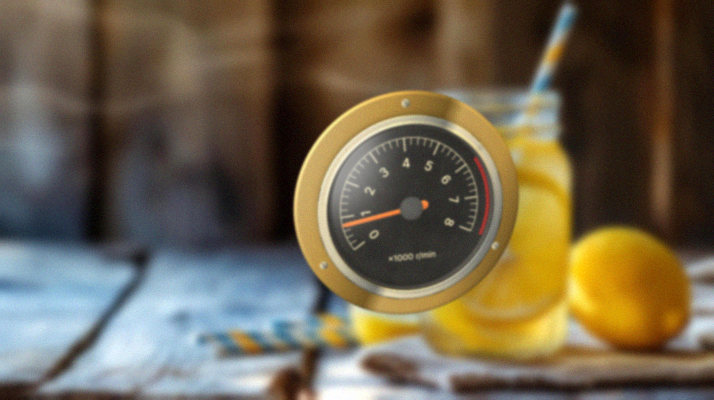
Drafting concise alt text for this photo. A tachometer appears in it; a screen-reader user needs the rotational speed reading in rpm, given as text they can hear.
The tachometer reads 800 rpm
